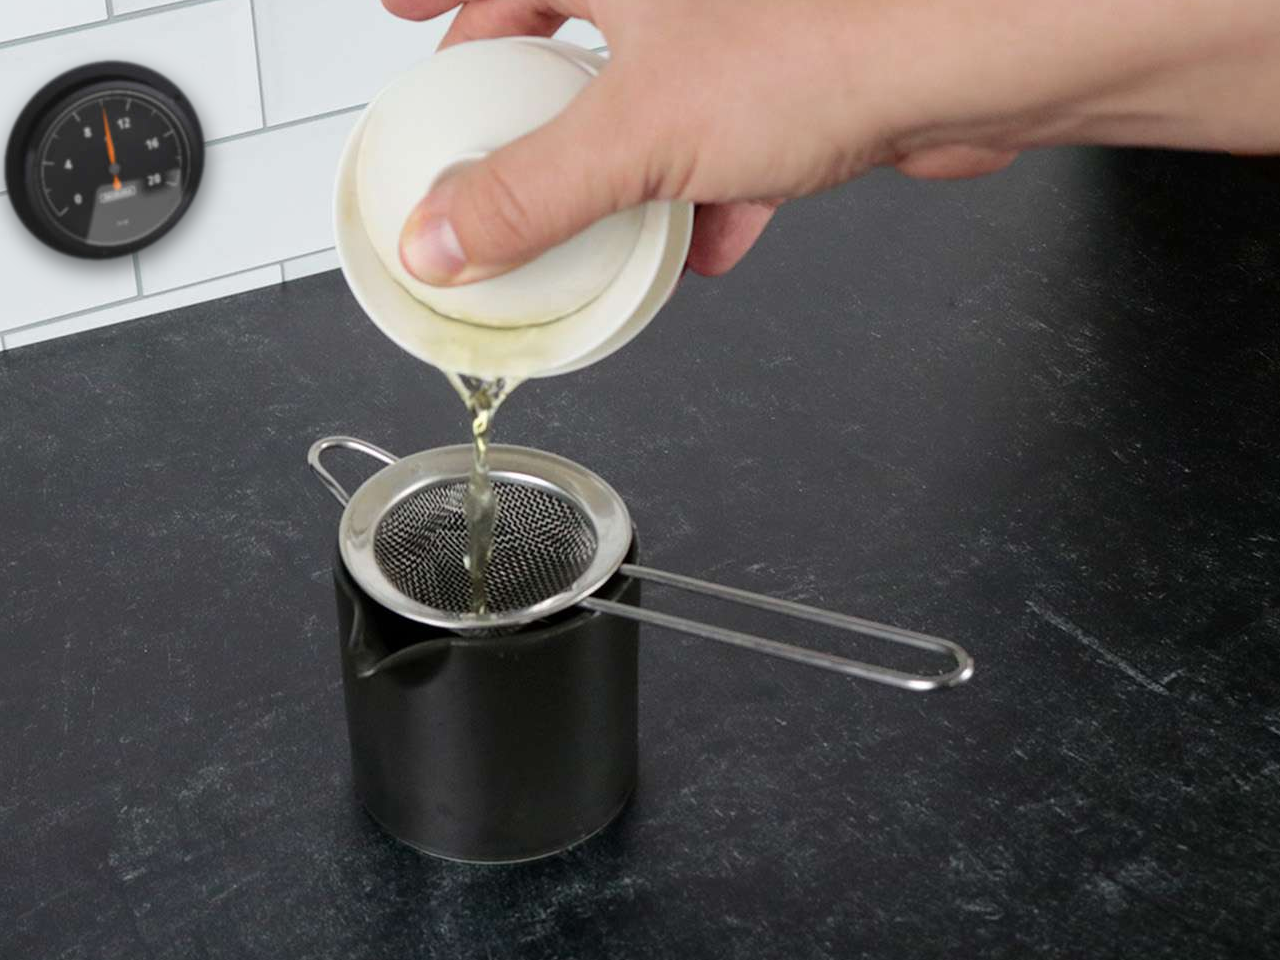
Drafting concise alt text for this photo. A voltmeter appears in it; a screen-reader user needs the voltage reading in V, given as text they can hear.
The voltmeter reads 10 V
